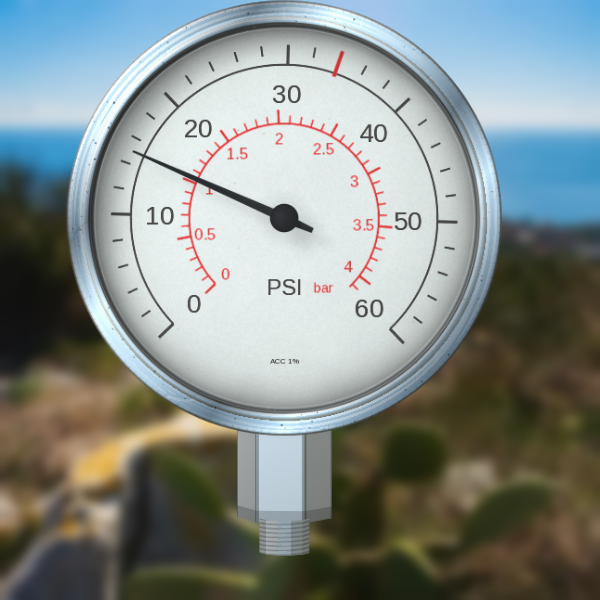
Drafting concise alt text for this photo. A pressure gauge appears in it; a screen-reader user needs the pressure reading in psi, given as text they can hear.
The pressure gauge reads 15 psi
